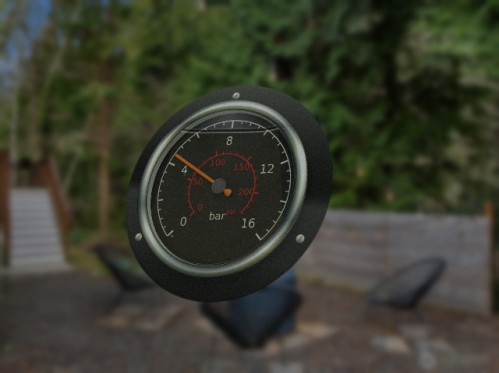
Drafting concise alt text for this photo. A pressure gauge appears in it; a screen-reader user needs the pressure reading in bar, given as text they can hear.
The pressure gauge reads 4.5 bar
